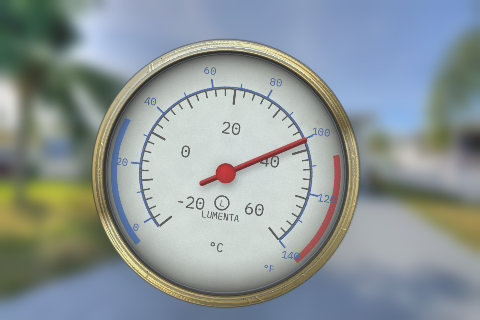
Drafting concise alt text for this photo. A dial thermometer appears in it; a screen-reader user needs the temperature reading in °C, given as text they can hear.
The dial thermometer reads 38 °C
